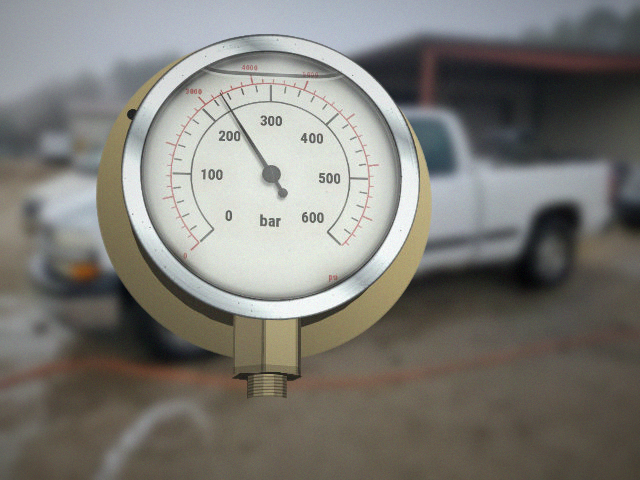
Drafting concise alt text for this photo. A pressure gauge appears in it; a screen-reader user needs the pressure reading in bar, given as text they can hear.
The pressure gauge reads 230 bar
